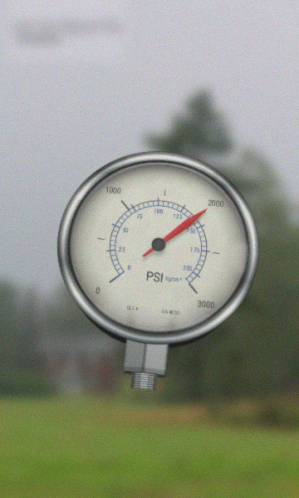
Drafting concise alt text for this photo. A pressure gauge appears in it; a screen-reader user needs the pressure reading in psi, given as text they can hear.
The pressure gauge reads 2000 psi
